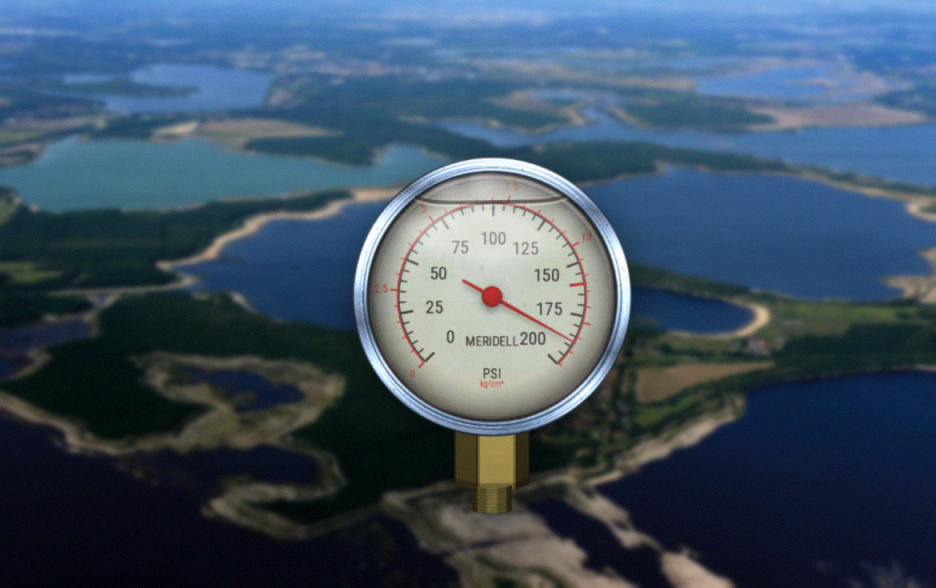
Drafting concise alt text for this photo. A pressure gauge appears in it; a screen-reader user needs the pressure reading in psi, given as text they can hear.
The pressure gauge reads 187.5 psi
